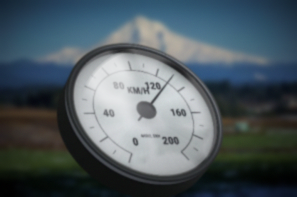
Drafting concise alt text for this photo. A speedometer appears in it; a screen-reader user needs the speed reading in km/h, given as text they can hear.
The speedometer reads 130 km/h
